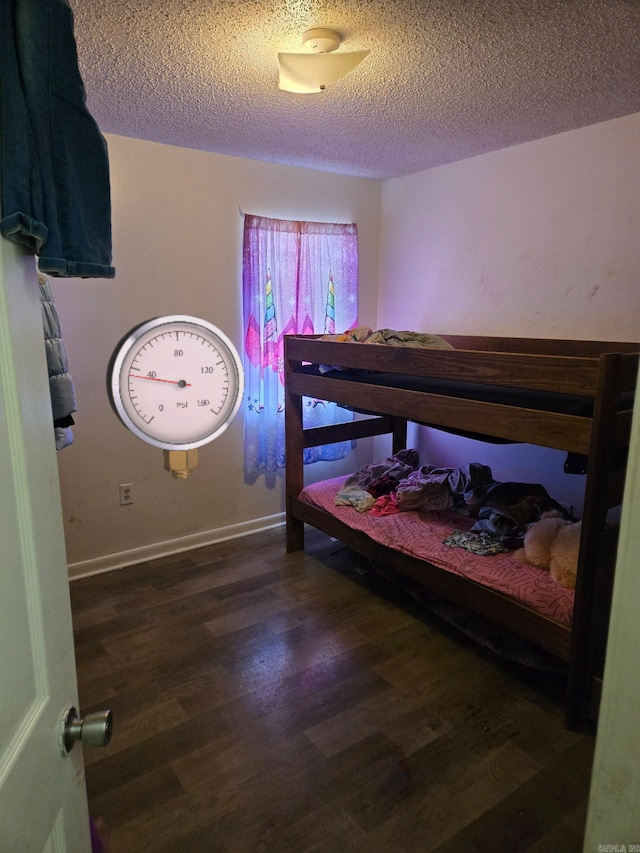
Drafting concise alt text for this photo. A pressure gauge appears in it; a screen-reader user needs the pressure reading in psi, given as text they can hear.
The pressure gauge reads 35 psi
